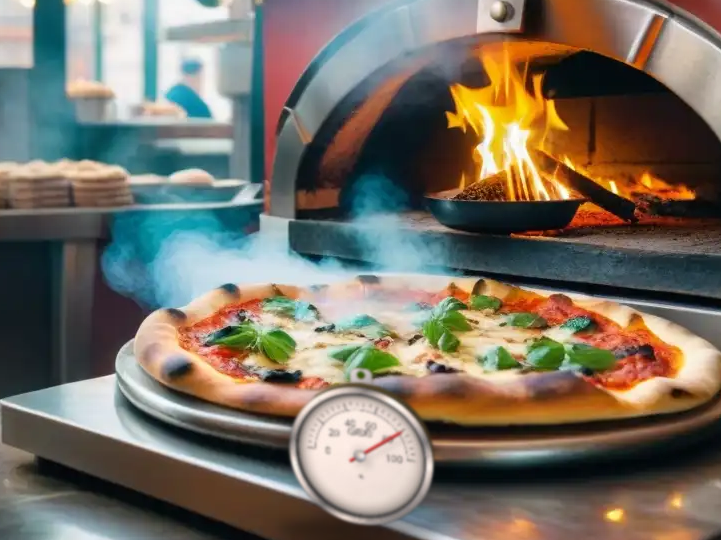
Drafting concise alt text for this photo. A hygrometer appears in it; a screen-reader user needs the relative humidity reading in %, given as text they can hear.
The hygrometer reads 80 %
